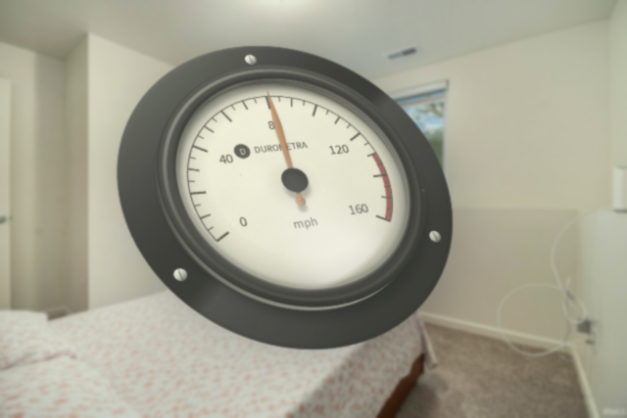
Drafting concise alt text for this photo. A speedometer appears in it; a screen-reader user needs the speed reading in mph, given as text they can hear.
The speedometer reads 80 mph
